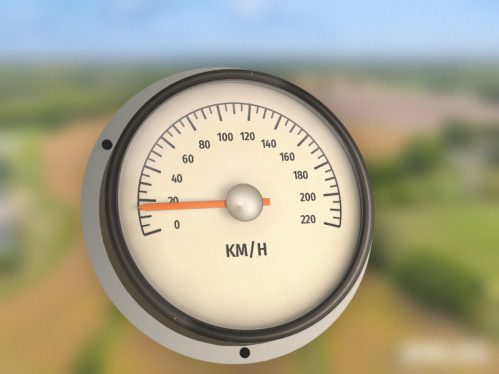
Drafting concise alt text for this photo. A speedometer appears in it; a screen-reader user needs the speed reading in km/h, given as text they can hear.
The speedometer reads 15 km/h
